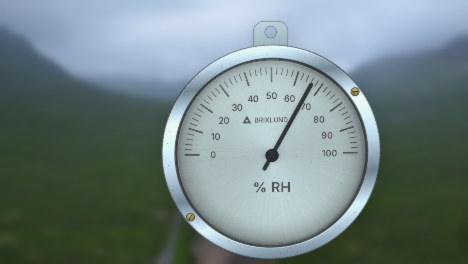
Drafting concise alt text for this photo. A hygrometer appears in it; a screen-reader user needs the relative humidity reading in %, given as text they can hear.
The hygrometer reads 66 %
